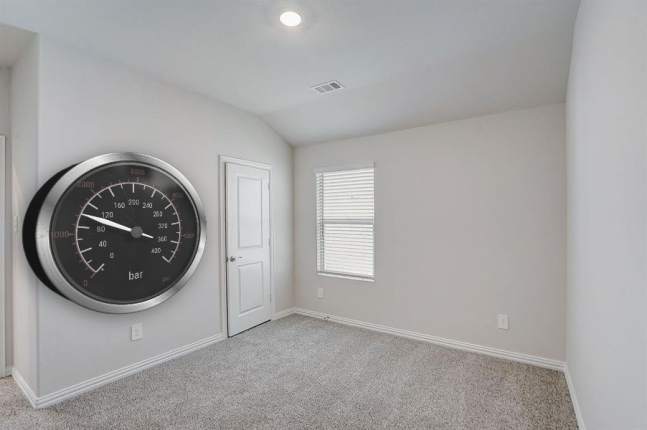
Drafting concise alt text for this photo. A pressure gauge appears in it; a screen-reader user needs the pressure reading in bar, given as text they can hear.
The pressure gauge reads 100 bar
